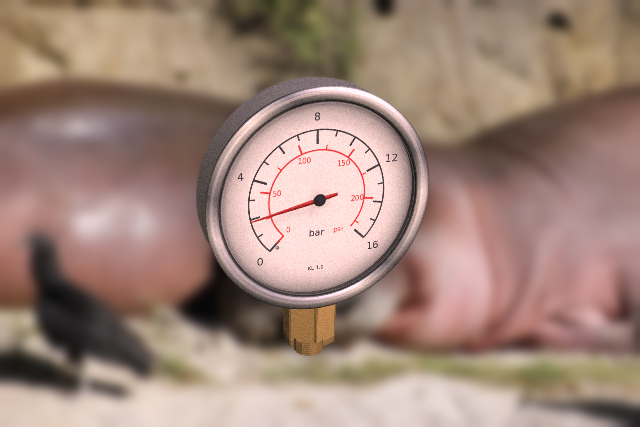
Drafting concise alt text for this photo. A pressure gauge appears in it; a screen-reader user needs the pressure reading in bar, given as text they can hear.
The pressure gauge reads 2 bar
